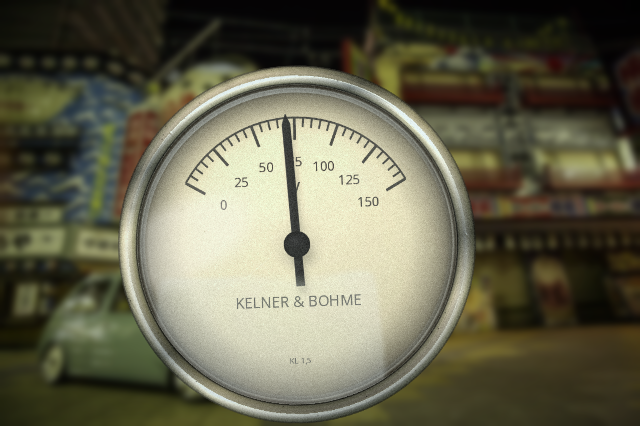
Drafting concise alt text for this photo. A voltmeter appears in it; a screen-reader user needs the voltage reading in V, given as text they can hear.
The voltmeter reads 70 V
